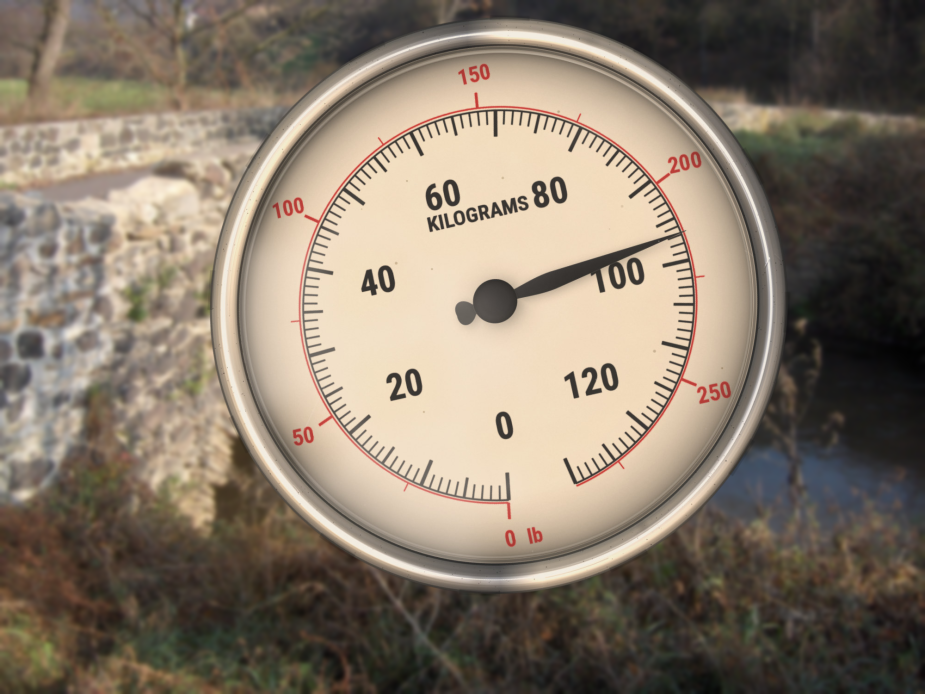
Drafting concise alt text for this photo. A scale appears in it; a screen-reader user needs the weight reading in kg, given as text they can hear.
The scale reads 97 kg
